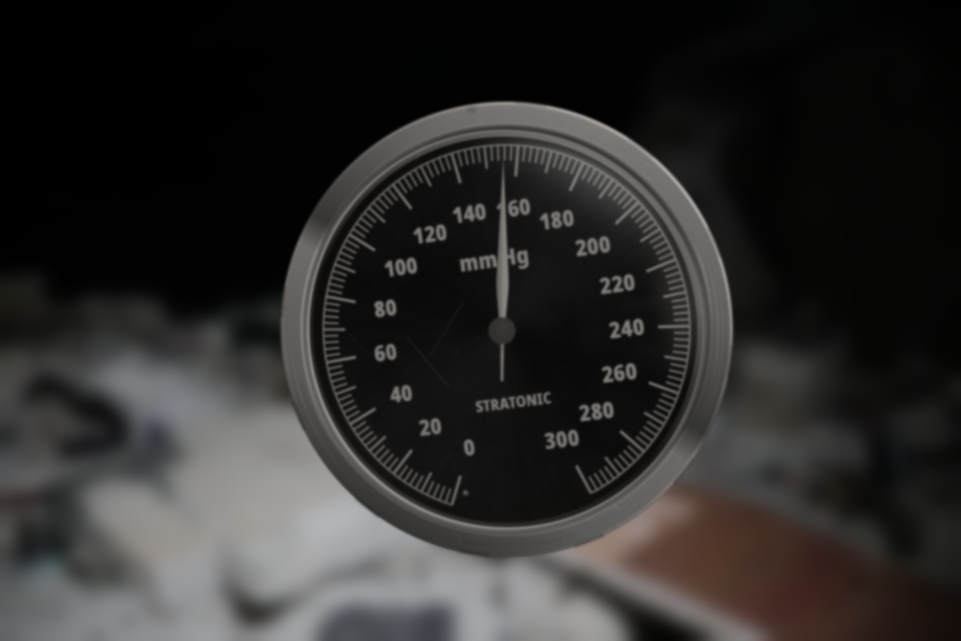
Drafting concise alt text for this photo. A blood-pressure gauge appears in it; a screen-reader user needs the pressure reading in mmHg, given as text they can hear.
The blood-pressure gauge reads 156 mmHg
